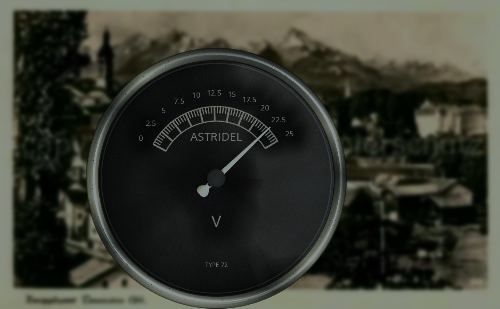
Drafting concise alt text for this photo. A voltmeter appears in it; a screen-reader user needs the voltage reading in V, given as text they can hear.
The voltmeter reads 22.5 V
